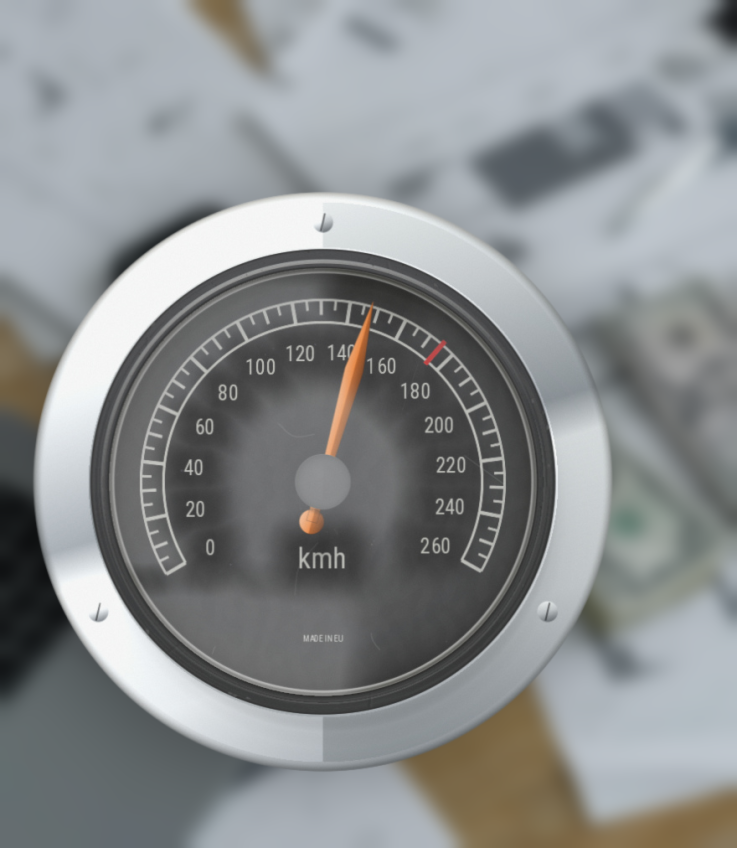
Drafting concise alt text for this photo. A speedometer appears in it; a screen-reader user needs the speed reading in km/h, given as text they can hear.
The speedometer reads 147.5 km/h
